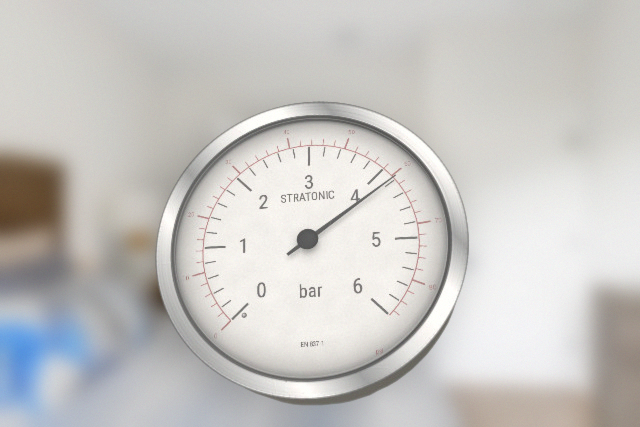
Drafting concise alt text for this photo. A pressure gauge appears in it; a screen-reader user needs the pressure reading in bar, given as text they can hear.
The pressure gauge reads 4.2 bar
